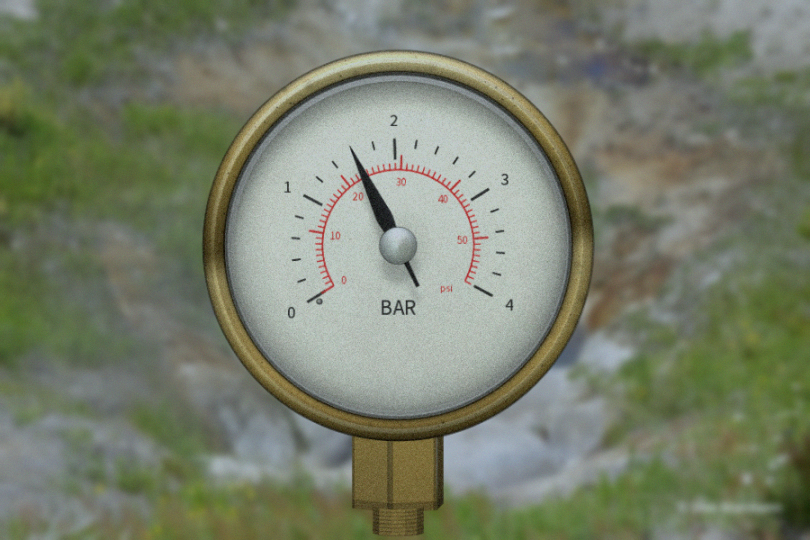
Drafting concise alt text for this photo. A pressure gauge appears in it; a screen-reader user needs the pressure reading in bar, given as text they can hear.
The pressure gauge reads 1.6 bar
